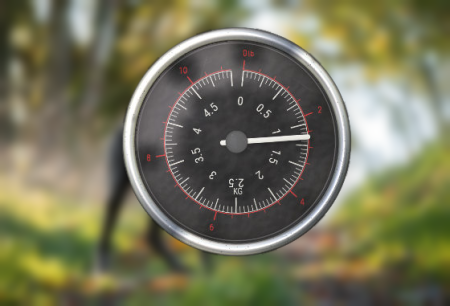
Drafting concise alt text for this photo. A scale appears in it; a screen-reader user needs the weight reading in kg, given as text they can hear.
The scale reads 1.15 kg
